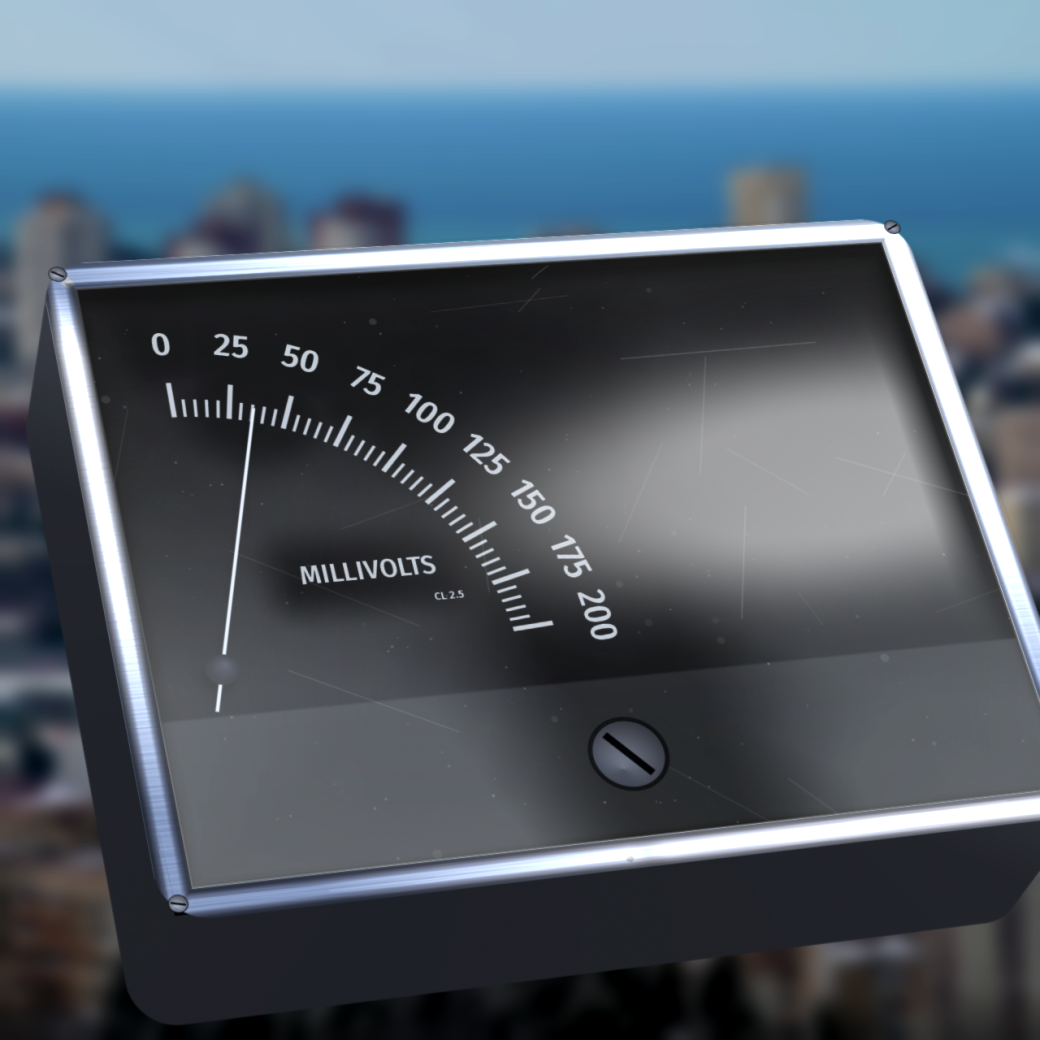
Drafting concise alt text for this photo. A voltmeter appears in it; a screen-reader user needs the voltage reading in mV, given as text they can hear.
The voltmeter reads 35 mV
